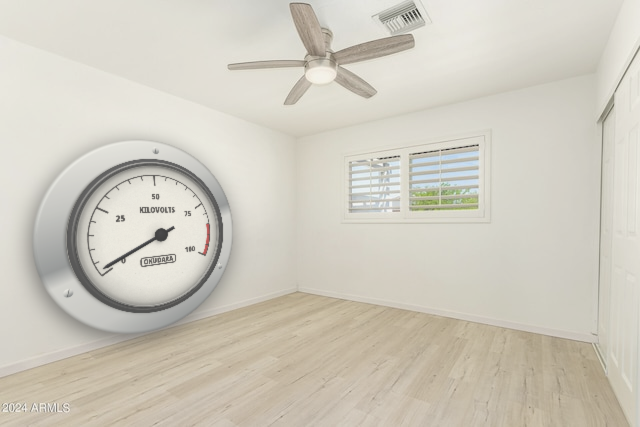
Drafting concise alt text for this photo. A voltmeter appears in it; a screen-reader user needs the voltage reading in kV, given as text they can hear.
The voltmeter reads 2.5 kV
